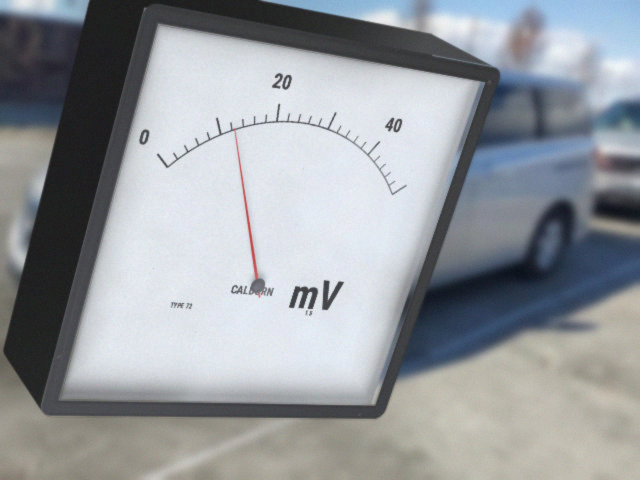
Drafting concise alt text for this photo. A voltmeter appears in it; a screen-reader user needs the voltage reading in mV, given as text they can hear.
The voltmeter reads 12 mV
